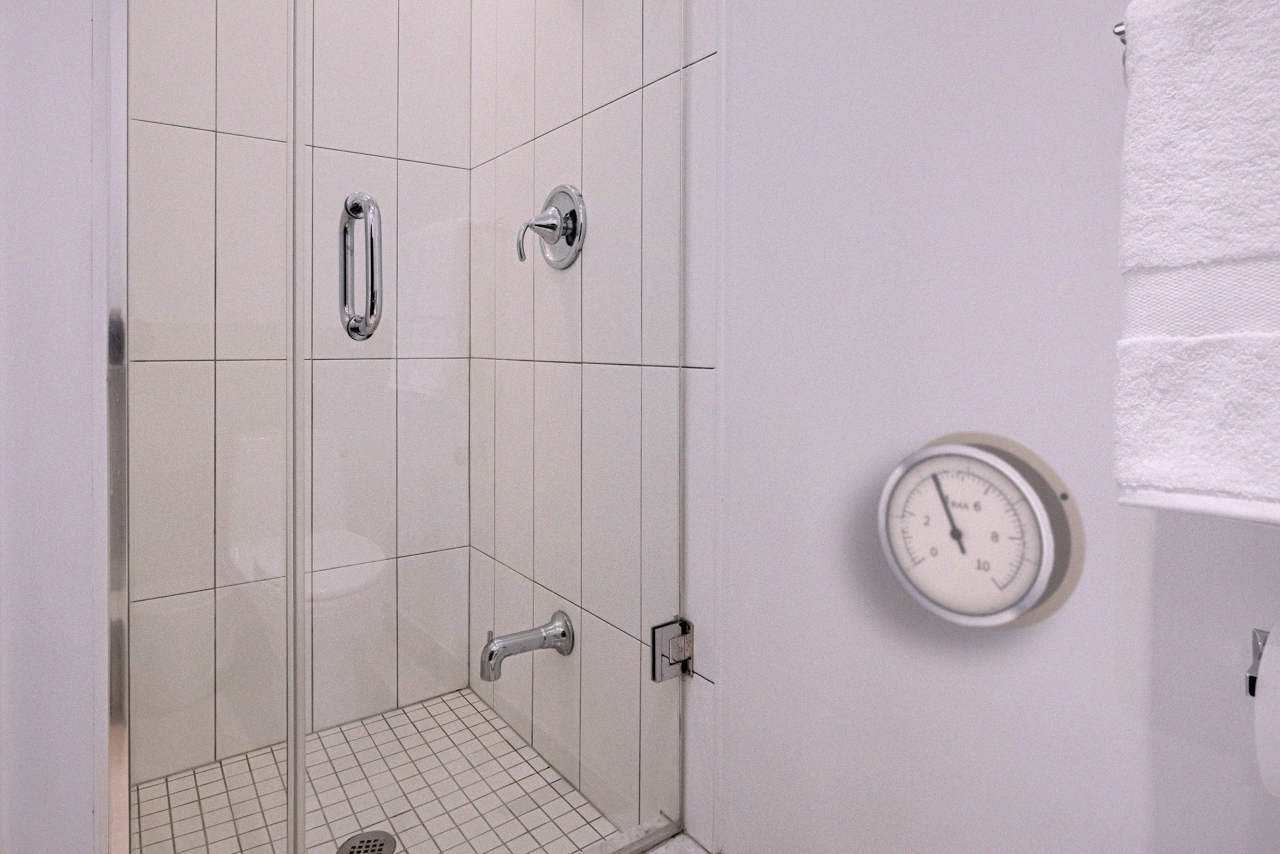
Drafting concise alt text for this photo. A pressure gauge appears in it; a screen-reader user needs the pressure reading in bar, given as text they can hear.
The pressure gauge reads 4 bar
